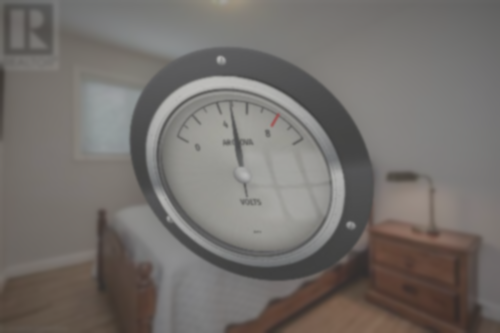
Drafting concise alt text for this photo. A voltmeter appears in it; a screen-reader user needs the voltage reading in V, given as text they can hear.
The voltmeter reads 5 V
